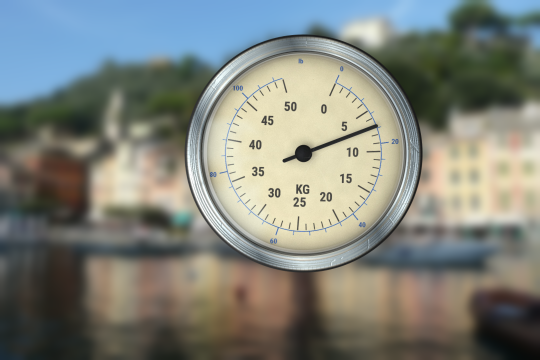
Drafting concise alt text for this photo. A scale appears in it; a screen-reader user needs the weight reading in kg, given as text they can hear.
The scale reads 7 kg
